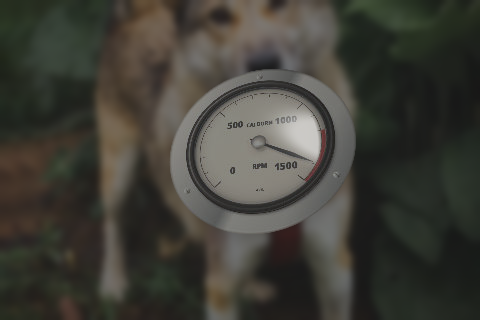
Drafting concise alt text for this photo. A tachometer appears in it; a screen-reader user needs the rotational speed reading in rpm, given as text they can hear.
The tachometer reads 1400 rpm
